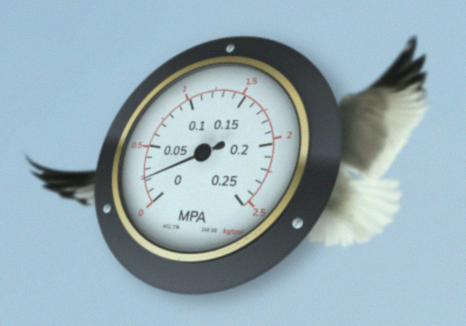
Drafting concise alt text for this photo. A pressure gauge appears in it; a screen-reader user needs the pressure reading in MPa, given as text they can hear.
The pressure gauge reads 0.02 MPa
